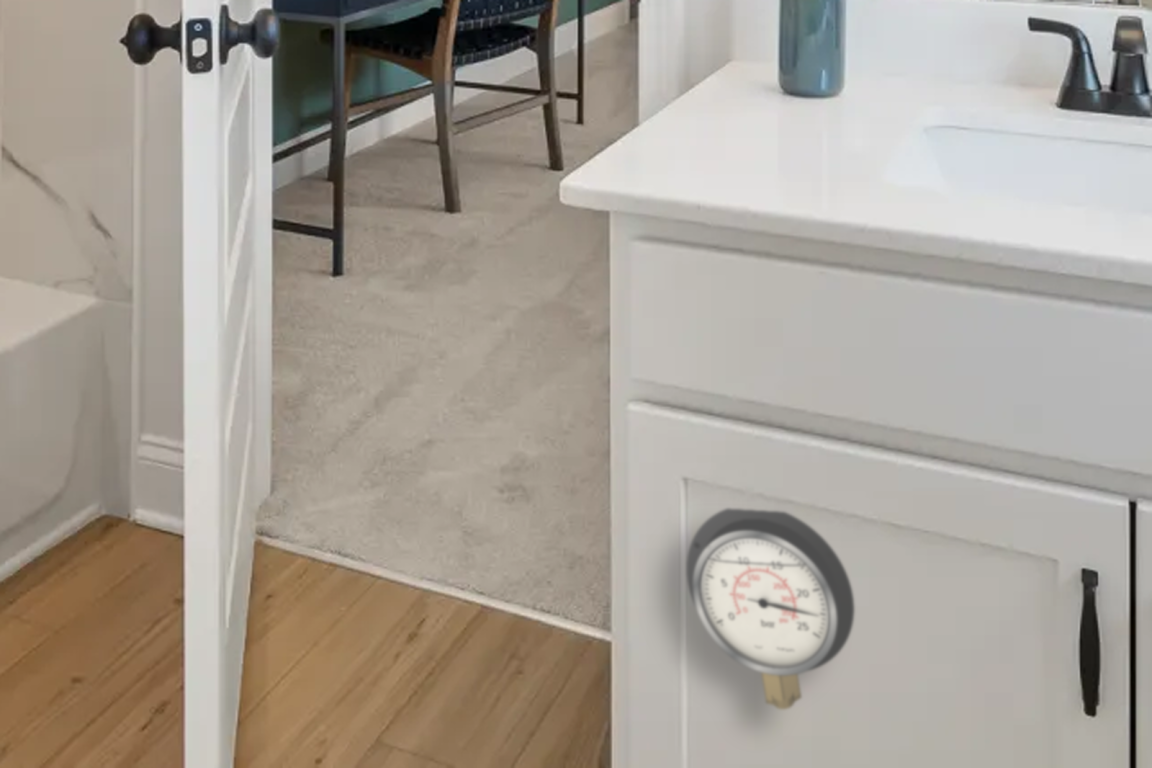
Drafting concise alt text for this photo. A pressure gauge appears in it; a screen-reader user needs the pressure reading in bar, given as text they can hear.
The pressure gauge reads 22.5 bar
